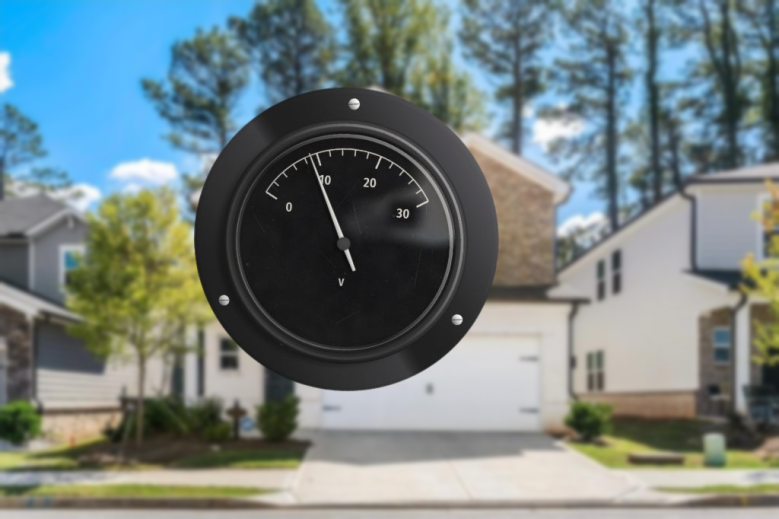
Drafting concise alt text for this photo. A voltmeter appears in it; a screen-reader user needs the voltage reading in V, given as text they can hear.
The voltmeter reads 9 V
